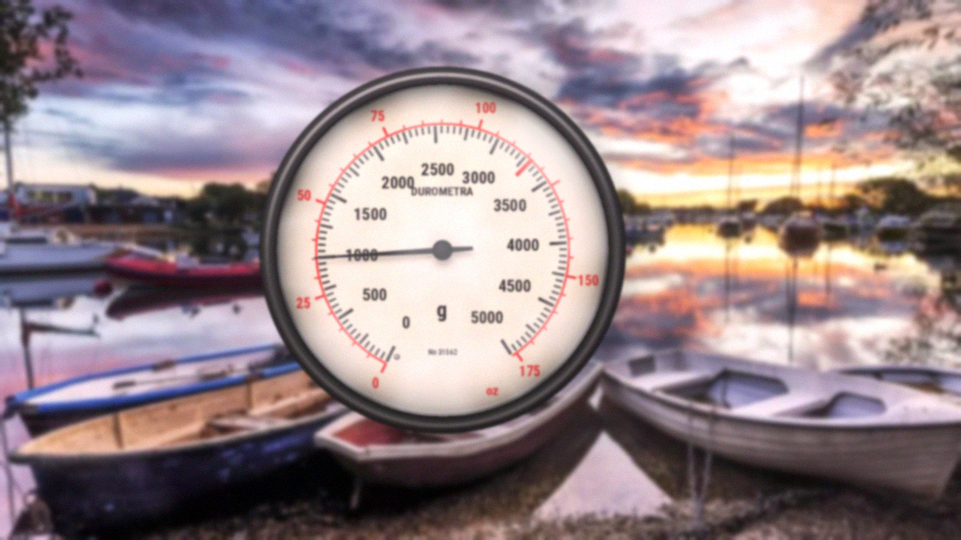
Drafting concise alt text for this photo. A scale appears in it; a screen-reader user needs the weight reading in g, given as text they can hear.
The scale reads 1000 g
